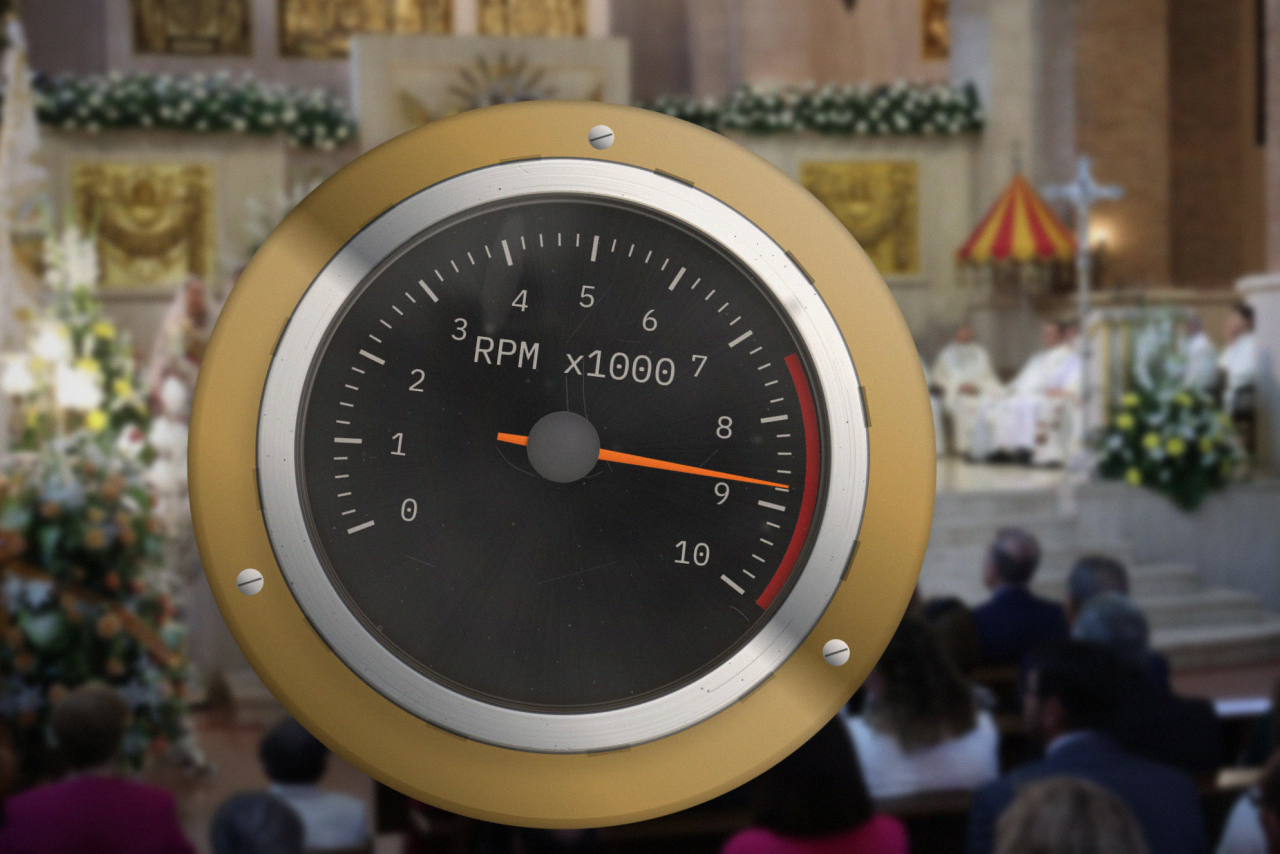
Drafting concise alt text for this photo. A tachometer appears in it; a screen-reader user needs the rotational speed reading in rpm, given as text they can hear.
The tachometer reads 8800 rpm
